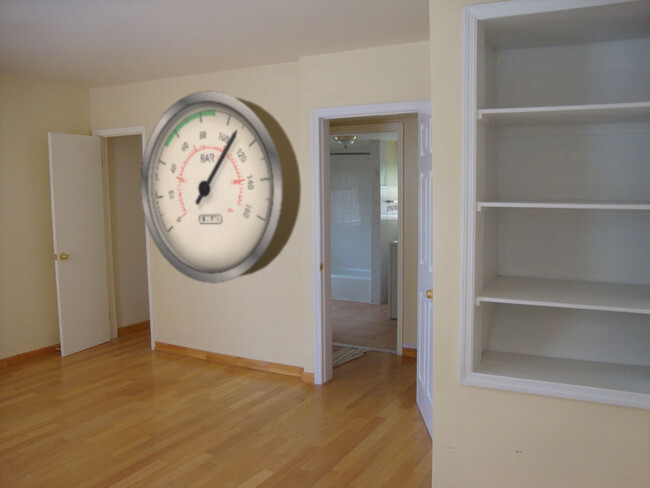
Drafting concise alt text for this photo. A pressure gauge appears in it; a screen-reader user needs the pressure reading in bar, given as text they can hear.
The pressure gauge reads 110 bar
